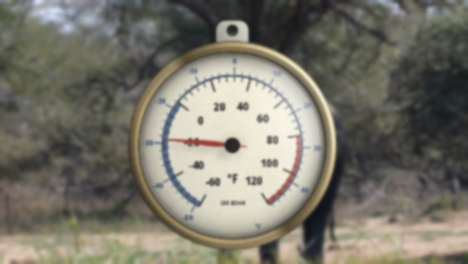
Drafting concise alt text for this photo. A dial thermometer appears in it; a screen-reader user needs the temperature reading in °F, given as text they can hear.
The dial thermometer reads -20 °F
